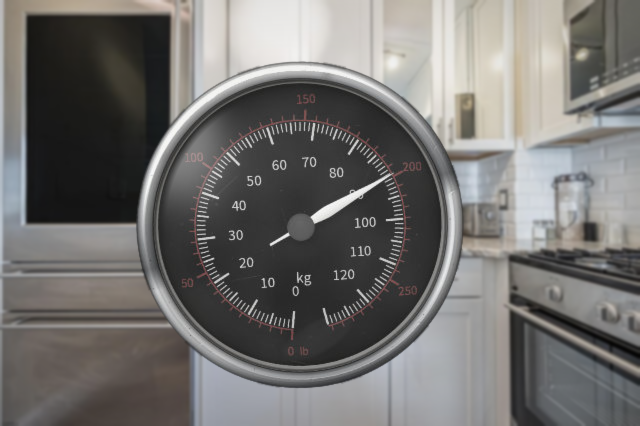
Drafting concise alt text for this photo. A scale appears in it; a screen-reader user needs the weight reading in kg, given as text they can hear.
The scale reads 90 kg
